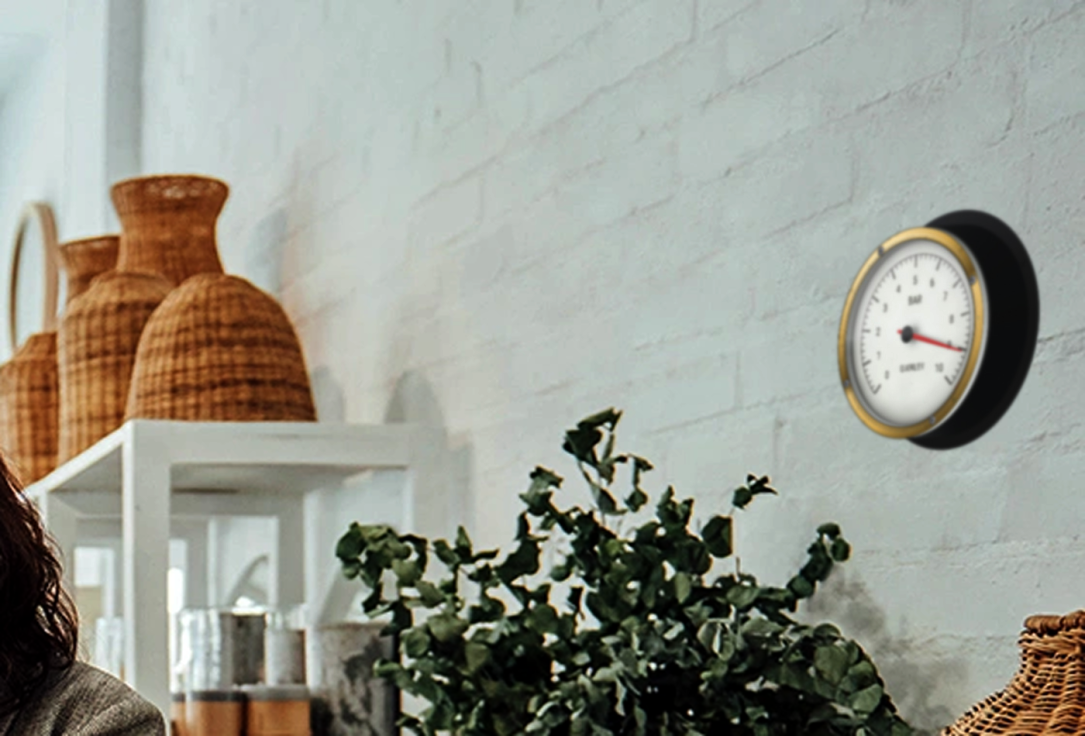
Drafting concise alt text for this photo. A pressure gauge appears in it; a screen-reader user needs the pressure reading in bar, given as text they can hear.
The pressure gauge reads 9 bar
